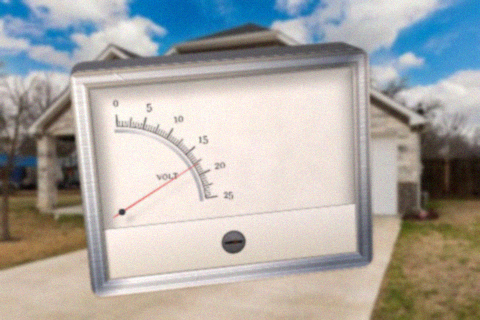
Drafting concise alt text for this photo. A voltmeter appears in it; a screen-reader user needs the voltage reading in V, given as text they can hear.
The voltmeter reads 17.5 V
